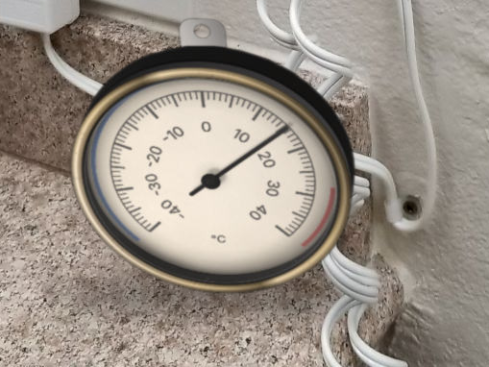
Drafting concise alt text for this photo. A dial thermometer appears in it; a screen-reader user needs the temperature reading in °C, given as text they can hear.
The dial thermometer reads 15 °C
